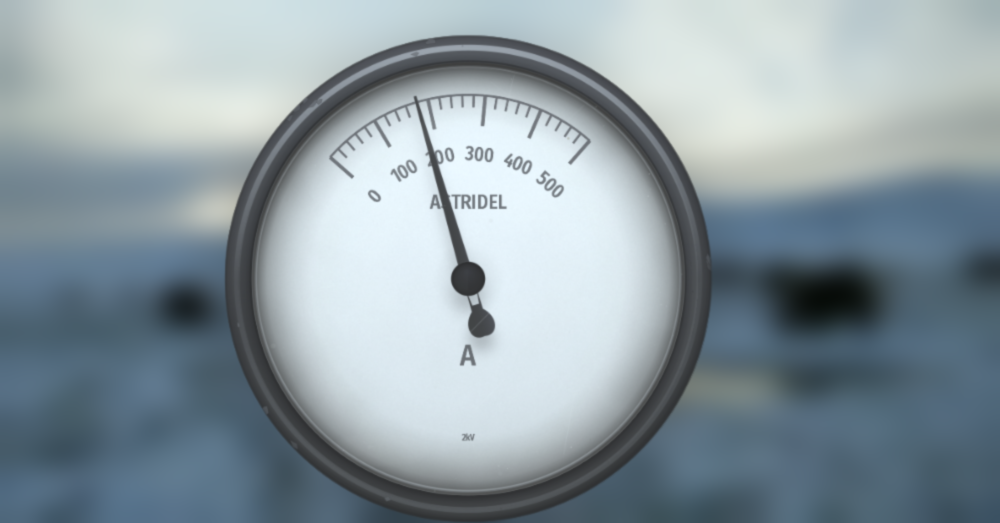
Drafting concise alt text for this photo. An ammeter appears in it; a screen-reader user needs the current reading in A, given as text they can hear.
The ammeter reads 180 A
